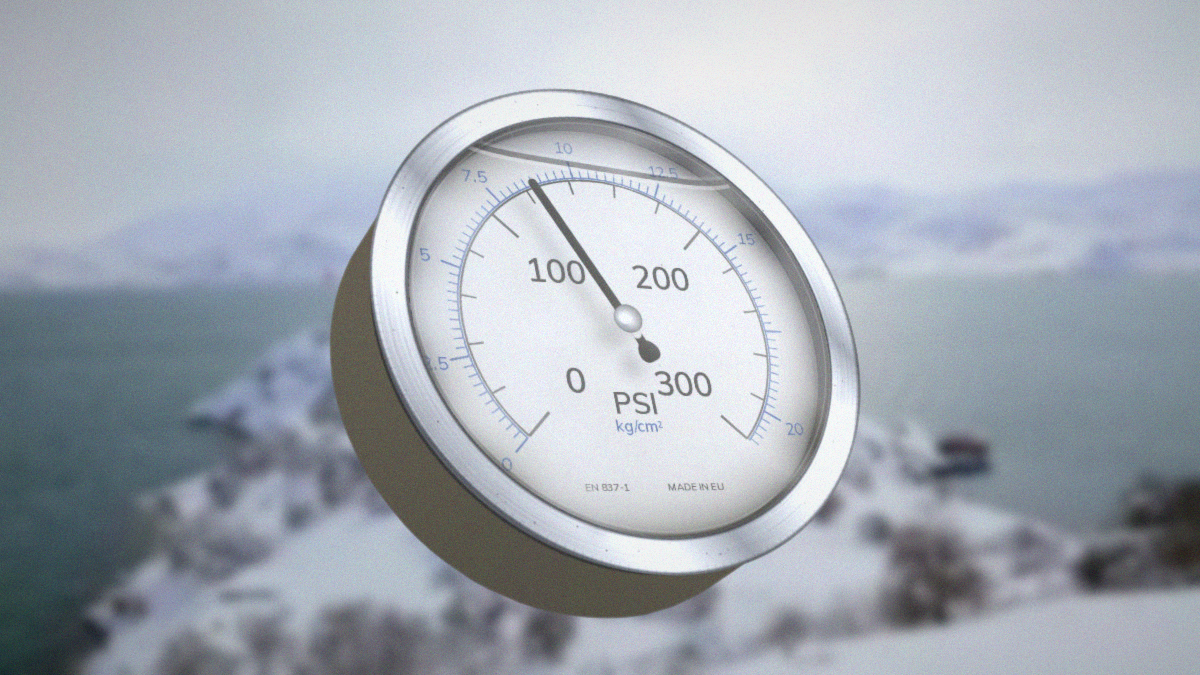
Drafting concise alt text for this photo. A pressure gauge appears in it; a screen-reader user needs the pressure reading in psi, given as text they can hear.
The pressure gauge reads 120 psi
